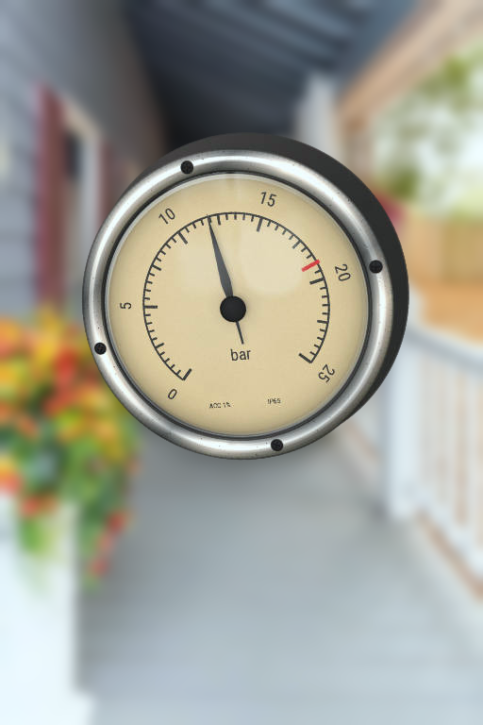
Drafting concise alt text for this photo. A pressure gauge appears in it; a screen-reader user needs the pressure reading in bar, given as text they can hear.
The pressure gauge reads 12 bar
